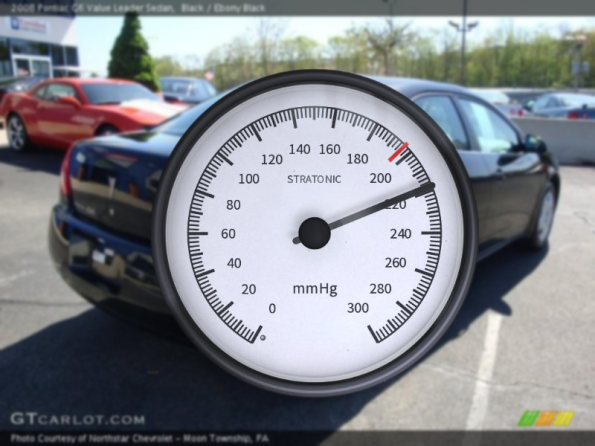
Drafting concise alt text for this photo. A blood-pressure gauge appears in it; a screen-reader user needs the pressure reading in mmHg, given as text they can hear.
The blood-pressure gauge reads 218 mmHg
